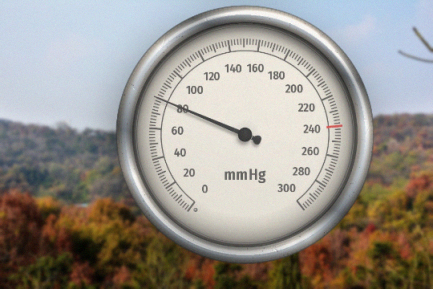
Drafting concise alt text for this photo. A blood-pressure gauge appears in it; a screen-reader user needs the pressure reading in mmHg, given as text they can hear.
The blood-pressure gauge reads 80 mmHg
